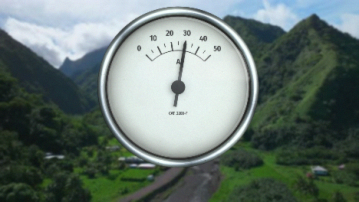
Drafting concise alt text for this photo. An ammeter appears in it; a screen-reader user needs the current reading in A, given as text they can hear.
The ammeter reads 30 A
